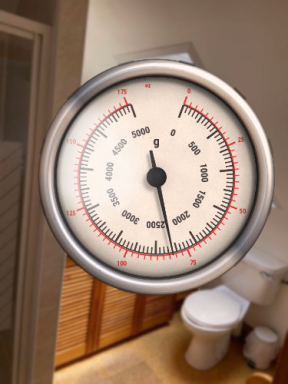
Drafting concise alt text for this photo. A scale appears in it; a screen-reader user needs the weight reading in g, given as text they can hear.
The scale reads 2300 g
